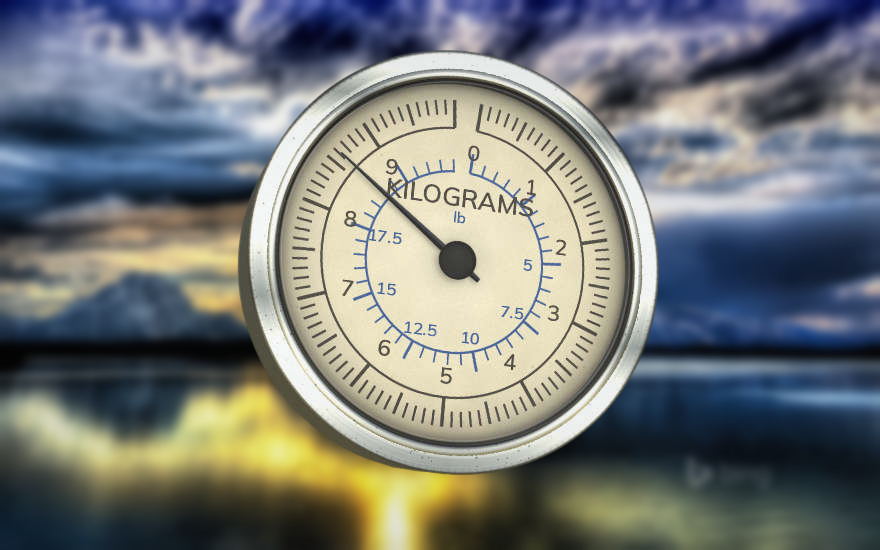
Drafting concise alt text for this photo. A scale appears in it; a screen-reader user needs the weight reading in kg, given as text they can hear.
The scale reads 8.6 kg
